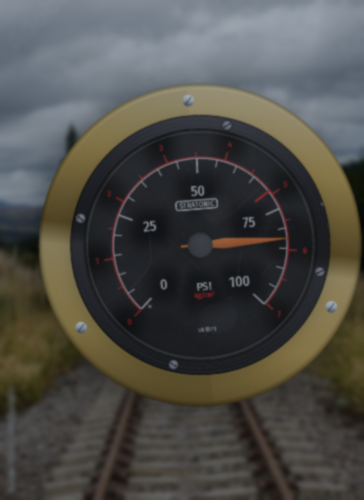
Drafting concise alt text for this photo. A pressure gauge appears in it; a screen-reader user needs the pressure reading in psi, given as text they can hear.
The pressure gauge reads 82.5 psi
